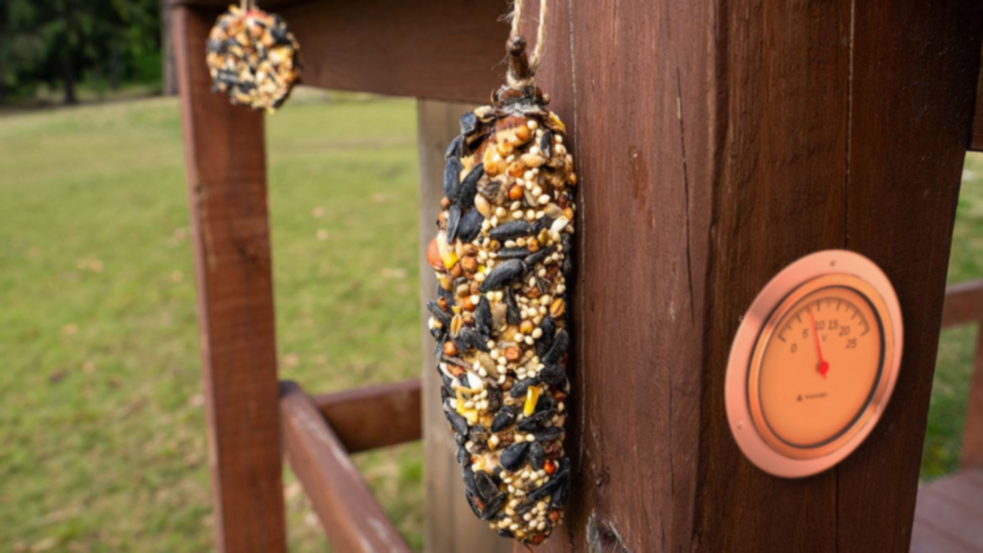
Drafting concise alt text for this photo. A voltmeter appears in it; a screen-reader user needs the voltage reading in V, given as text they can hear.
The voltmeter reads 7.5 V
